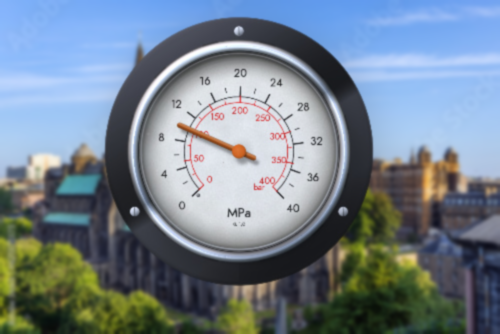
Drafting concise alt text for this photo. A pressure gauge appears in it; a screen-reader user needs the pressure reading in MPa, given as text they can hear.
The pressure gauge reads 10 MPa
